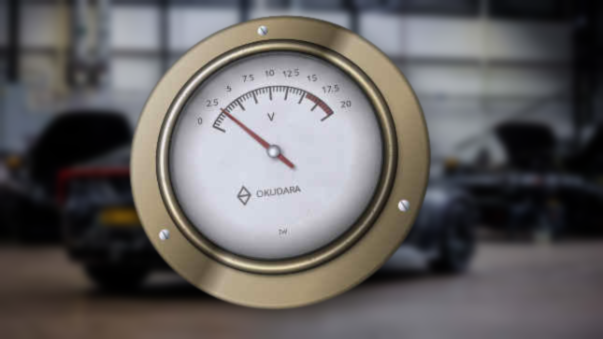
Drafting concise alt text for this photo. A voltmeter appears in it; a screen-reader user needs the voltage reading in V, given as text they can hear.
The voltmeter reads 2.5 V
